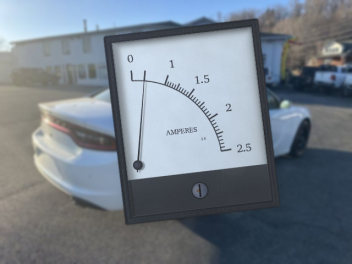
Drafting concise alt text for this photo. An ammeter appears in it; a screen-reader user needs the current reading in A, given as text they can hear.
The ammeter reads 0.5 A
